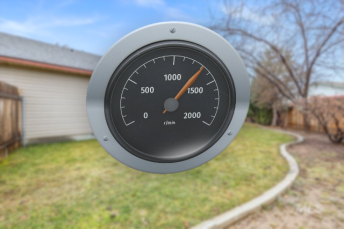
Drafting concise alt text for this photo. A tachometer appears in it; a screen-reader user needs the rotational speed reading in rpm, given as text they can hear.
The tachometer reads 1300 rpm
